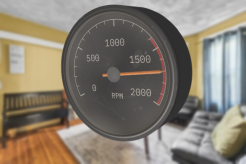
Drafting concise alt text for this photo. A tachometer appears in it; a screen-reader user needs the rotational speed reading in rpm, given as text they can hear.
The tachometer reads 1700 rpm
